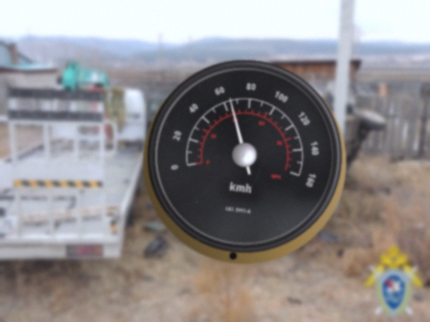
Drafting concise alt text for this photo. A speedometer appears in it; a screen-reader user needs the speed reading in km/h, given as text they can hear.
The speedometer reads 65 km/h
